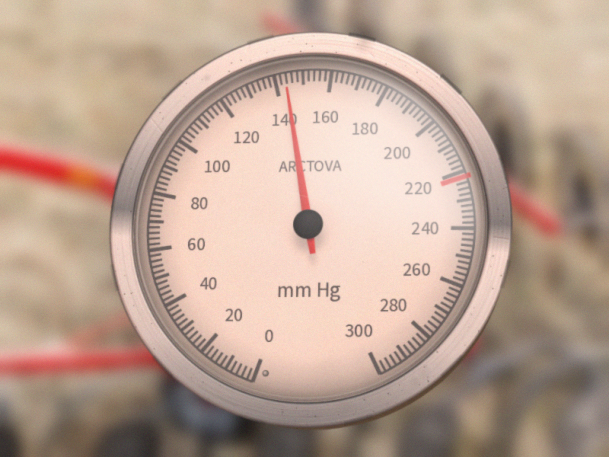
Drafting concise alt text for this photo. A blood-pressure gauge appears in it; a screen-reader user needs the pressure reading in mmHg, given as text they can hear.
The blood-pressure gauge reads 144 mmHg
